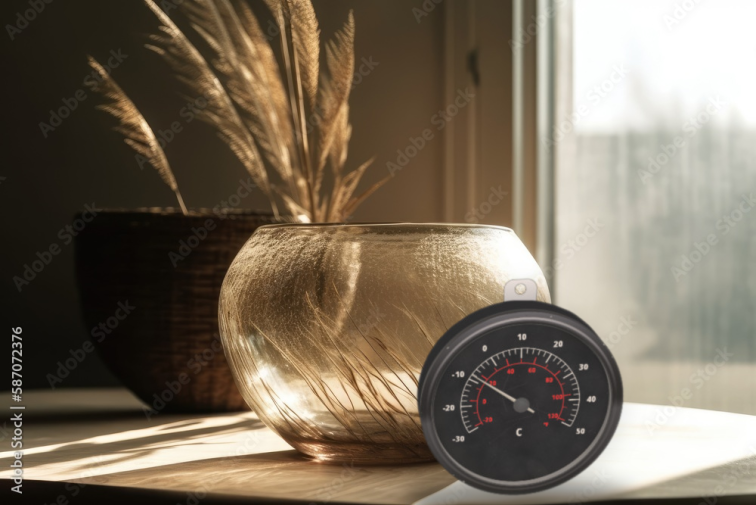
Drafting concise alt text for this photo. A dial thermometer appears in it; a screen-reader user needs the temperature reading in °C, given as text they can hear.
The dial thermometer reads -8 °C
